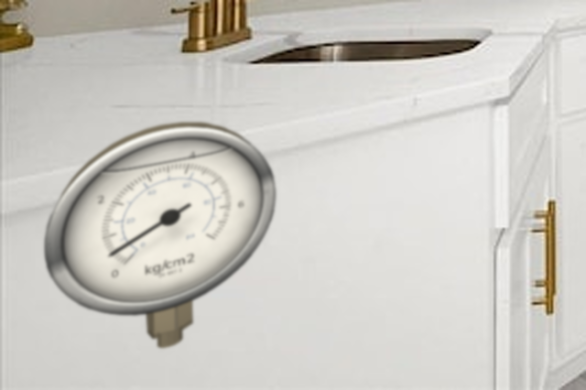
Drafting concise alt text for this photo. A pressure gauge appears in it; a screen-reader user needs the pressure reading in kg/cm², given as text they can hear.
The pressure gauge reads 0.5 kg/cm²
